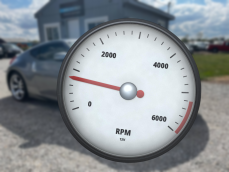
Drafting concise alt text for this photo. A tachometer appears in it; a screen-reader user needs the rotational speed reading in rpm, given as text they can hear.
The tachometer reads 800 rpm
